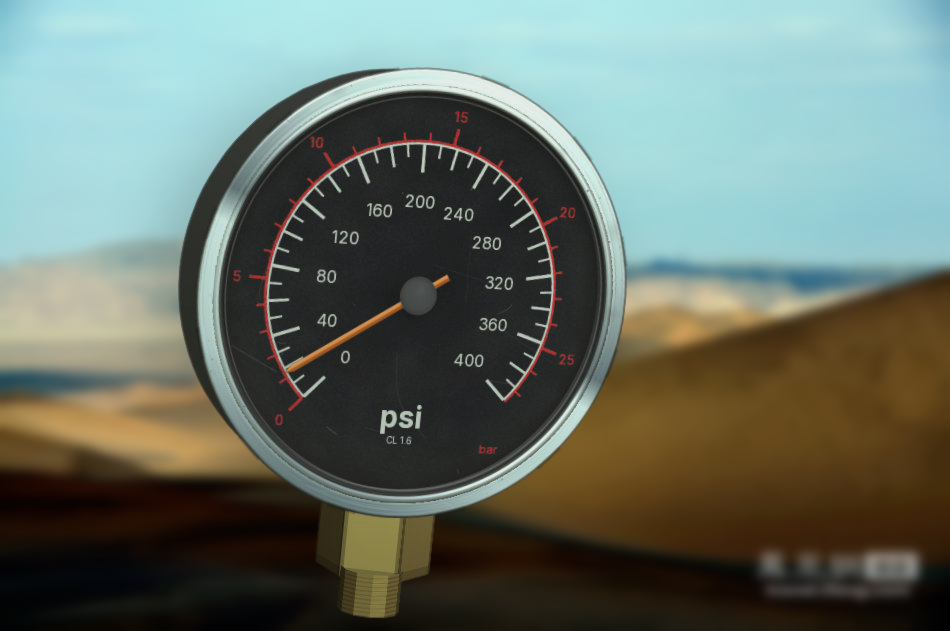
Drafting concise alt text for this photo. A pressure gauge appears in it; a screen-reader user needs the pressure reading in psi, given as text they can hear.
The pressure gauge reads 20 psi
